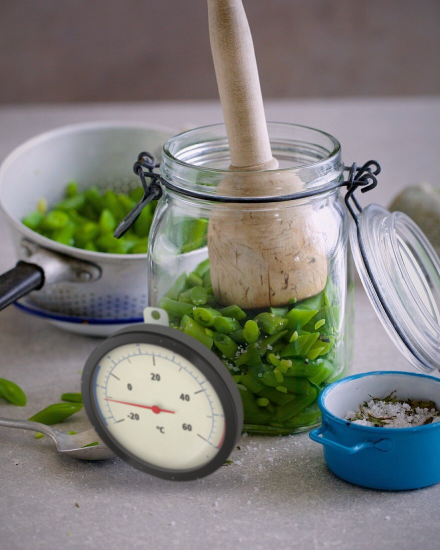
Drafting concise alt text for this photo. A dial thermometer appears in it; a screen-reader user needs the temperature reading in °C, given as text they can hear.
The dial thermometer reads -10 °C
